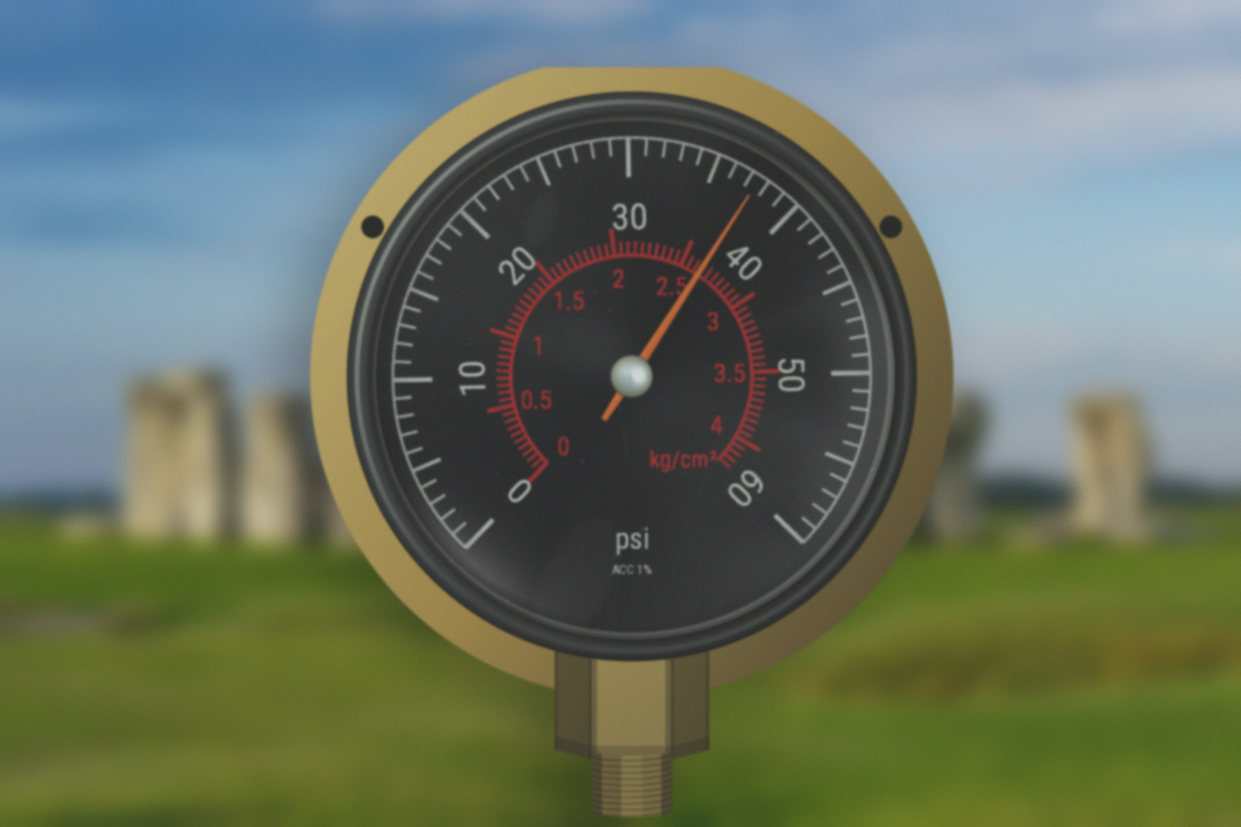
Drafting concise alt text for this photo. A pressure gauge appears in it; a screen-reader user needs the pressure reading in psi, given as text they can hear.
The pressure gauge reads 37.5 psi
